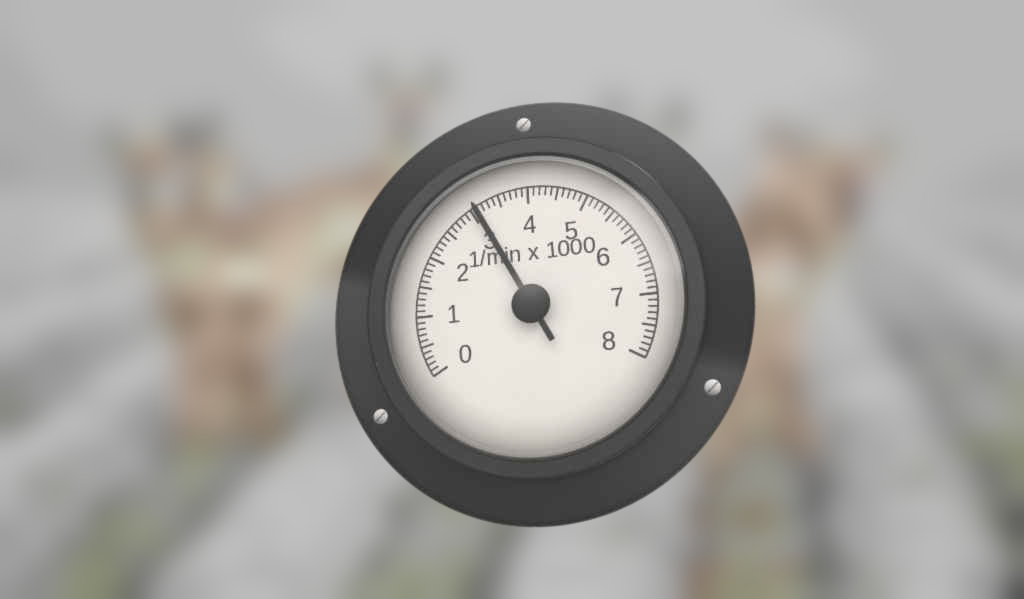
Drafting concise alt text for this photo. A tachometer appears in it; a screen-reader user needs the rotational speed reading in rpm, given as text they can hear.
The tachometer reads 3100 rpm
